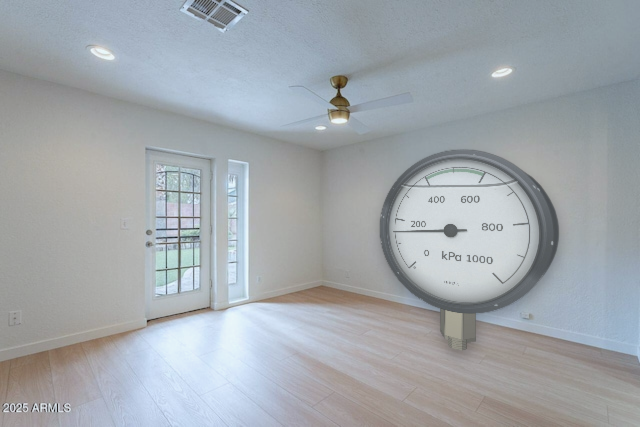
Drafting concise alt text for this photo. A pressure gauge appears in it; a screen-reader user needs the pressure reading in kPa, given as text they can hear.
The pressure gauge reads 150 kPa
